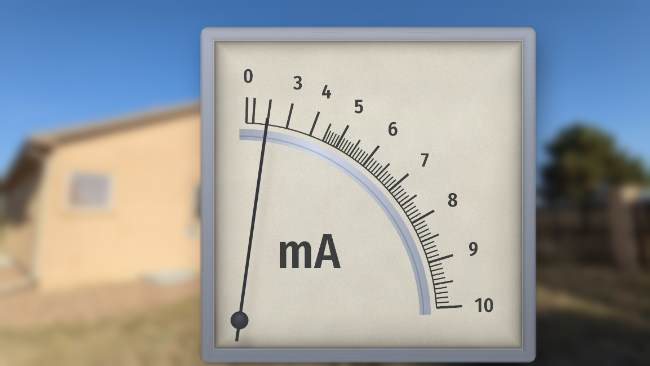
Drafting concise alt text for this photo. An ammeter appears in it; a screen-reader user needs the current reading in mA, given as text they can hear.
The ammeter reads 2 mA
